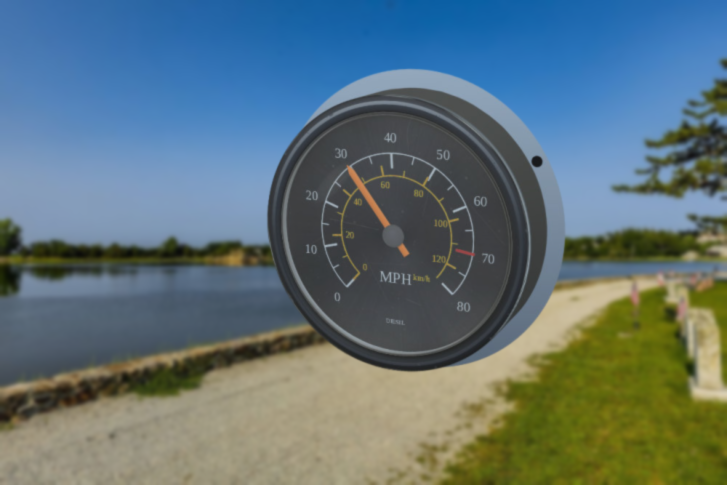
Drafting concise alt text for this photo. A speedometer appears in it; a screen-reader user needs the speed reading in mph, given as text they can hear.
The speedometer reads 30 mph
